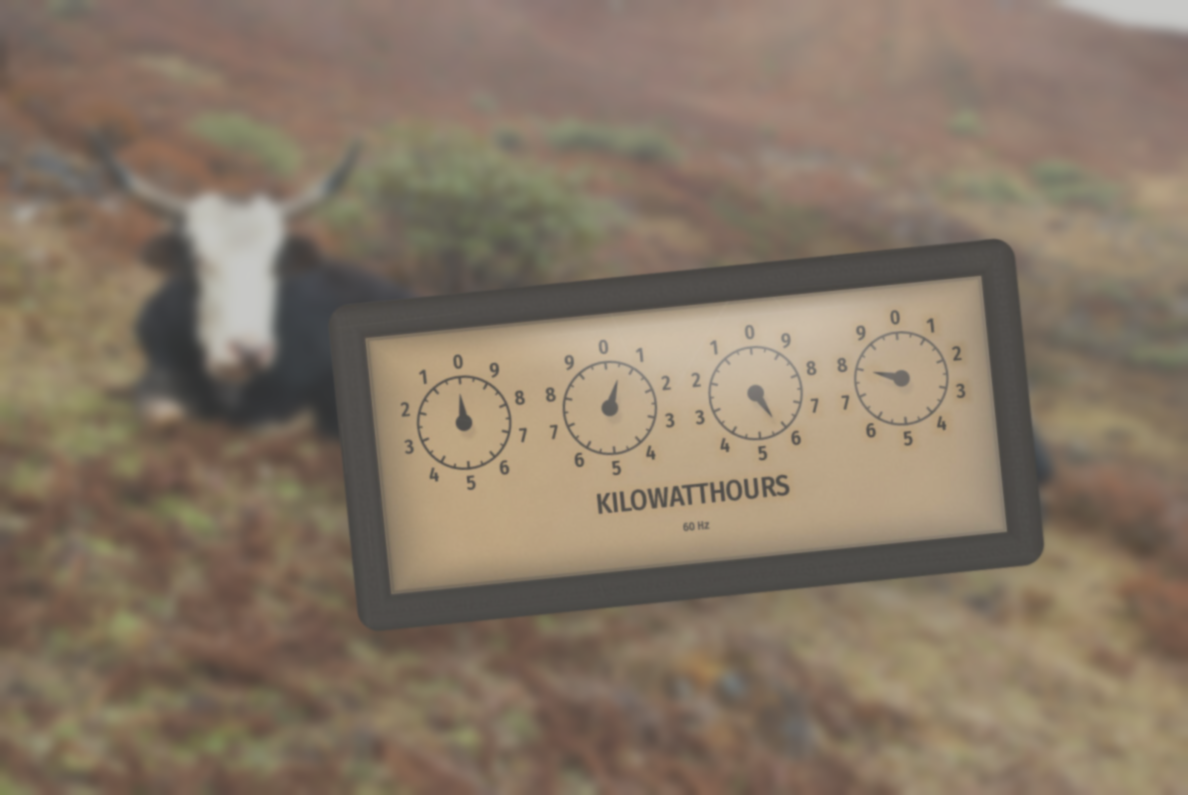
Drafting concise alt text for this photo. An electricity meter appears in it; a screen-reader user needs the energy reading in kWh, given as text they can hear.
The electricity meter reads 58 kWh
